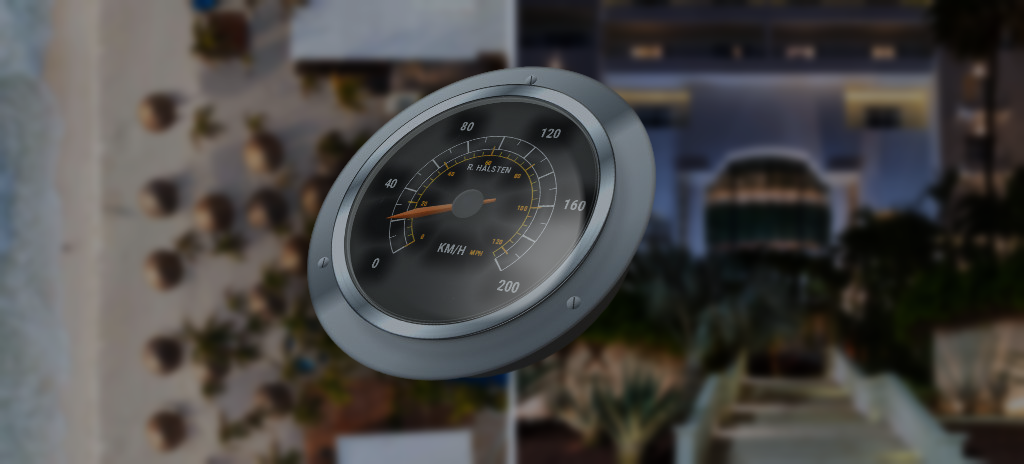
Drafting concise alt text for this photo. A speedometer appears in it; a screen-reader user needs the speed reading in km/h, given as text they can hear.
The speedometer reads 20 km/h
